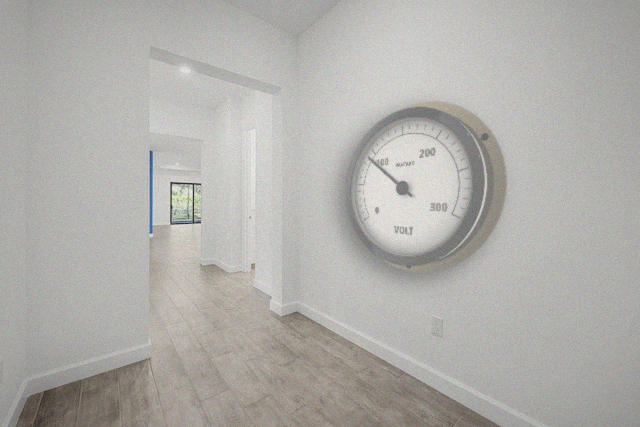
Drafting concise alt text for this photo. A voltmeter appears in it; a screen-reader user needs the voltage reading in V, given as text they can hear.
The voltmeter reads 90 V
